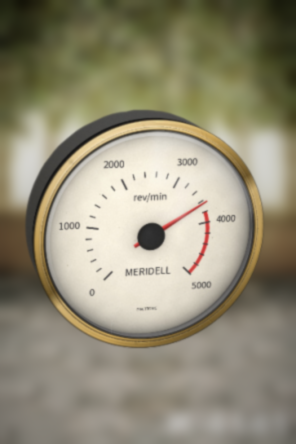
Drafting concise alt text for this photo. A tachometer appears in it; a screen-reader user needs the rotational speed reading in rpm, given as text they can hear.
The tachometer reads 3600 rpm
